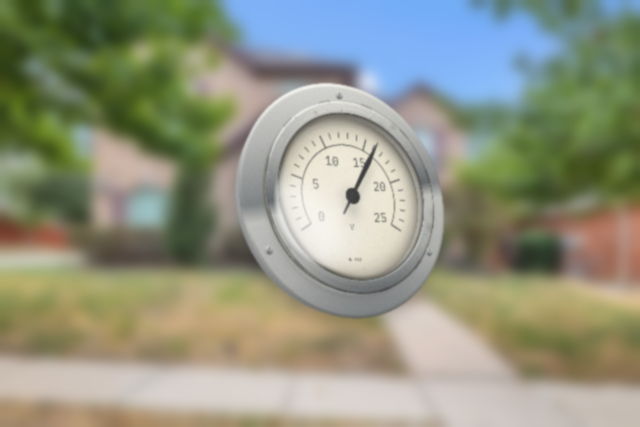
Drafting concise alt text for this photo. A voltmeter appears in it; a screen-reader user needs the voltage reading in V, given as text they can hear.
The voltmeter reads 16 V
